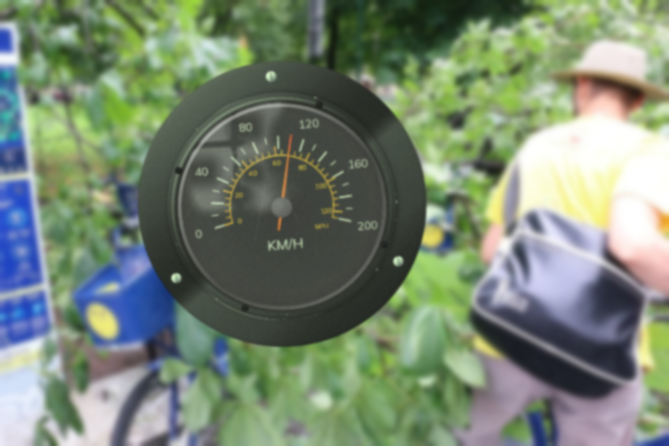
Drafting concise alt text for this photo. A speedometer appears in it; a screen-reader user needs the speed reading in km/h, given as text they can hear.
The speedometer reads 110 km/h
